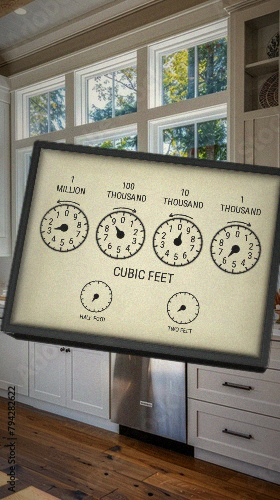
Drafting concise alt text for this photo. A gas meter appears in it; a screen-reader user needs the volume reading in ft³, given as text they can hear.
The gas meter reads 289600 ft³
